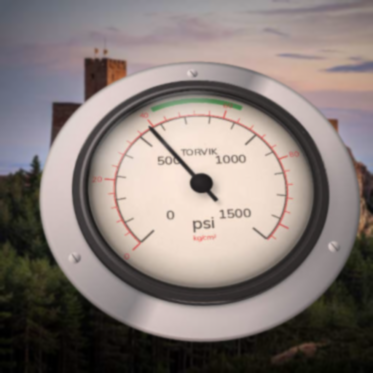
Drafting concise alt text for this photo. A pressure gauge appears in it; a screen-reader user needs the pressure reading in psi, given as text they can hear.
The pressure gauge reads 550 psi
